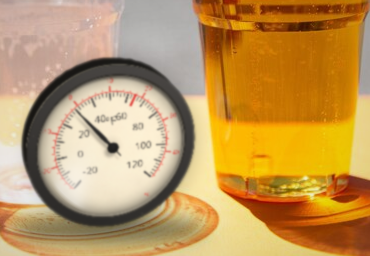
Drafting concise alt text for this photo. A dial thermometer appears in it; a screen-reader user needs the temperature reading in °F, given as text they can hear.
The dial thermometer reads 30 °F
